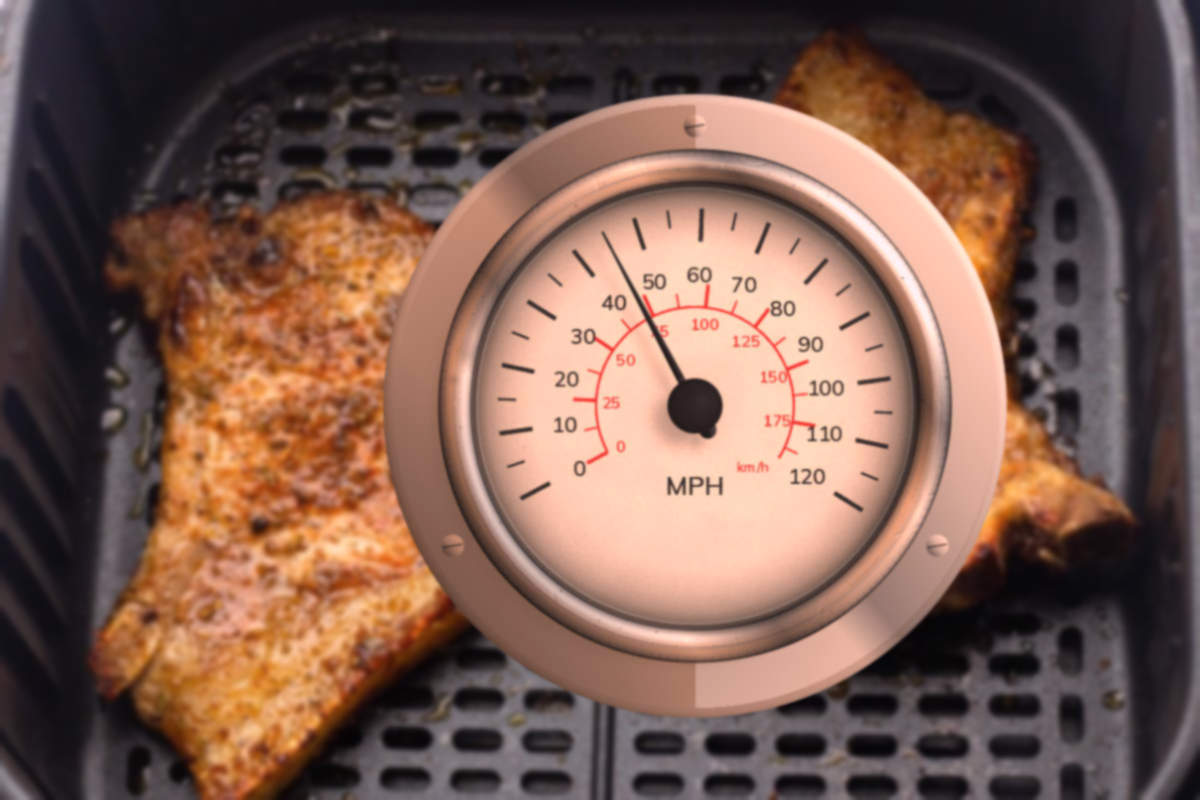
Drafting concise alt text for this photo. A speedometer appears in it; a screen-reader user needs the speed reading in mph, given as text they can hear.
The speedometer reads 45 mph
